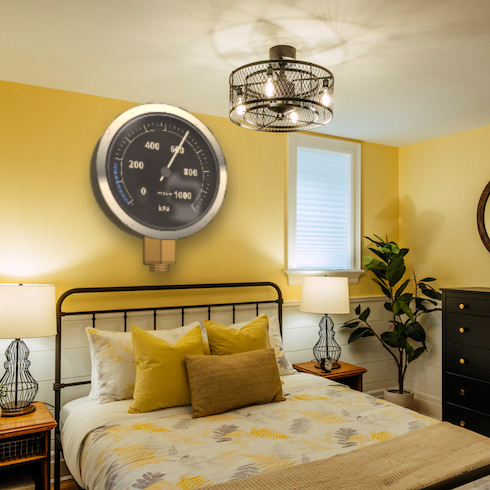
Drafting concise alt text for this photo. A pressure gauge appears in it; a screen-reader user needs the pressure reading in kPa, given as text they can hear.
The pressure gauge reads 600 kPa
